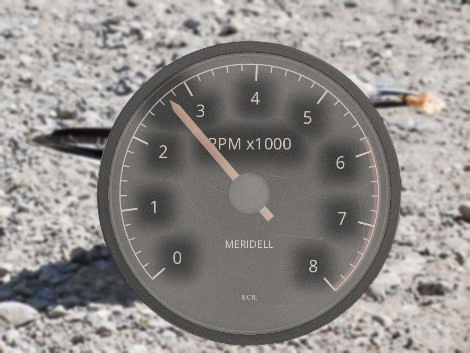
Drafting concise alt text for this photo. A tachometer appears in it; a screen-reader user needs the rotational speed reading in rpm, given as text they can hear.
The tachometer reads 2700 rpm
